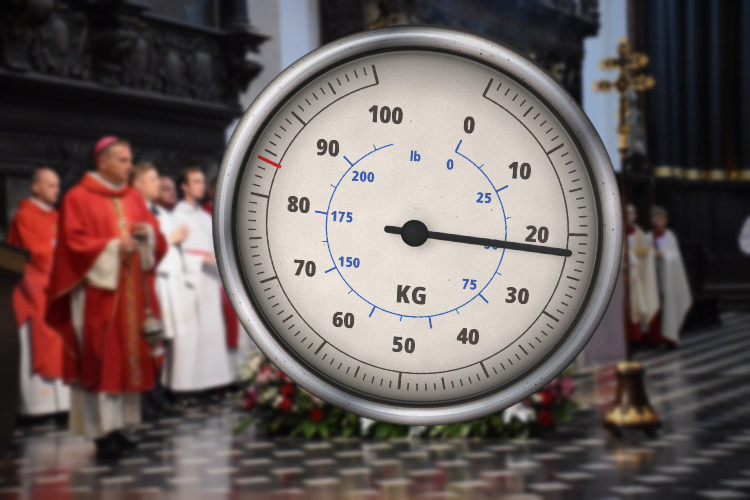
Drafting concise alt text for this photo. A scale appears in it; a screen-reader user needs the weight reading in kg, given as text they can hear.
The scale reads 22 kg
